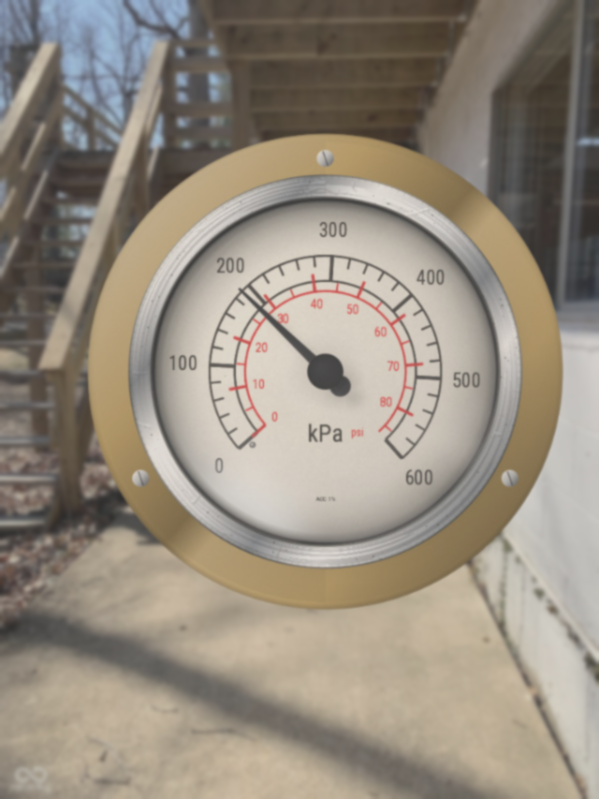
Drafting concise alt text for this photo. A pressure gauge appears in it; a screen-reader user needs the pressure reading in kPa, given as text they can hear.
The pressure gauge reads 190 kPa
